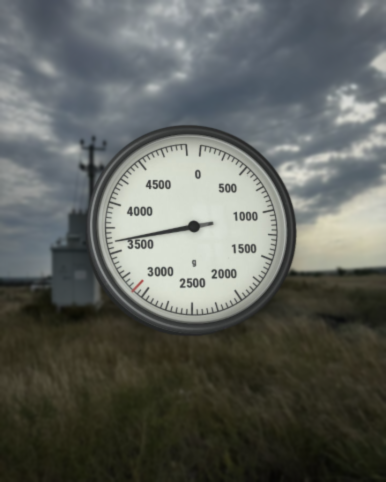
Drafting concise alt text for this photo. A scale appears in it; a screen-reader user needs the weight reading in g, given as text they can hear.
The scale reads 3600 g
